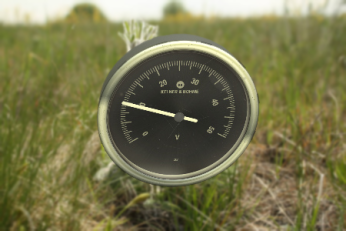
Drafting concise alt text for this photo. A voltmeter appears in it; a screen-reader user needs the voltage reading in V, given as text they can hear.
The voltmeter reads 10 V
